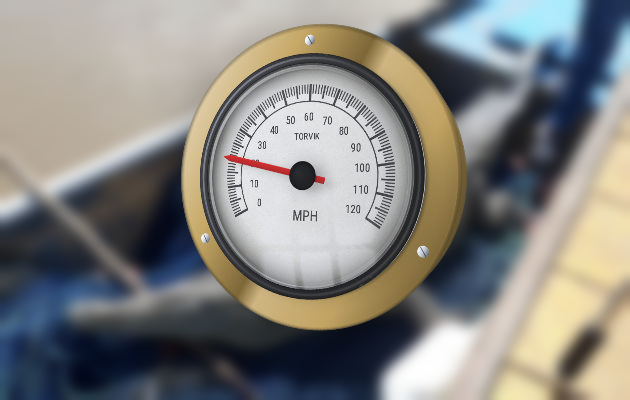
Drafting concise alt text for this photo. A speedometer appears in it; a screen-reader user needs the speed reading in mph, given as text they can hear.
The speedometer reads 20 mph
